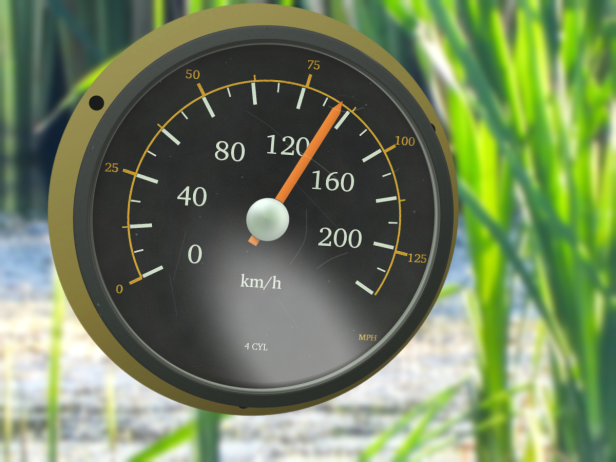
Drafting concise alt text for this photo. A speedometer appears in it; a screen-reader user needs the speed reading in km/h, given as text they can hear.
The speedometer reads 135 km/h
